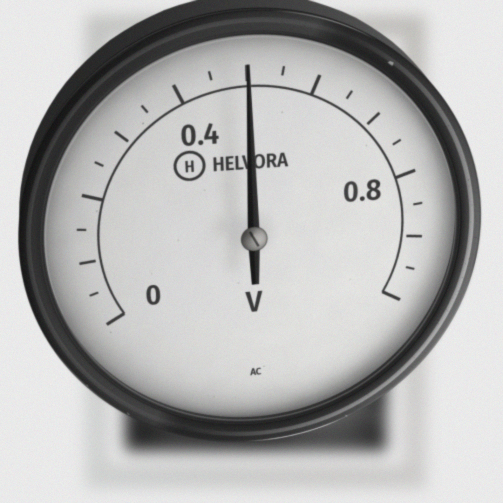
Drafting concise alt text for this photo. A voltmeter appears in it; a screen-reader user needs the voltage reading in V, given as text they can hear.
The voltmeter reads 0.5 V
